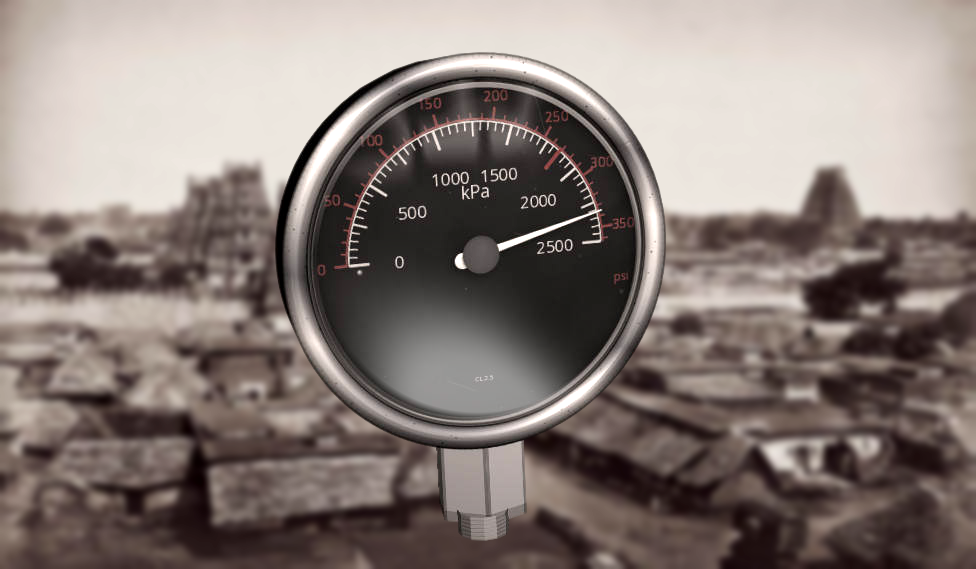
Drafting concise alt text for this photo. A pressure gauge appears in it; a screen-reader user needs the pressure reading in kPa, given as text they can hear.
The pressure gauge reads 2300 kPa
